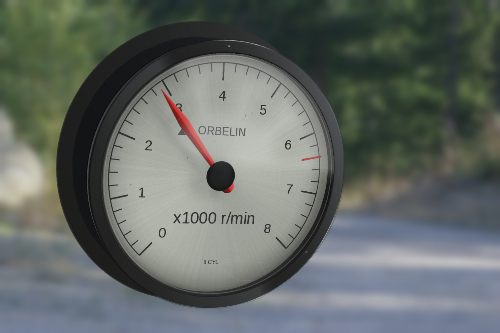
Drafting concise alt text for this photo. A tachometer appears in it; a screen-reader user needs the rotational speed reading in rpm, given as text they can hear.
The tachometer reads 2900 rpm
